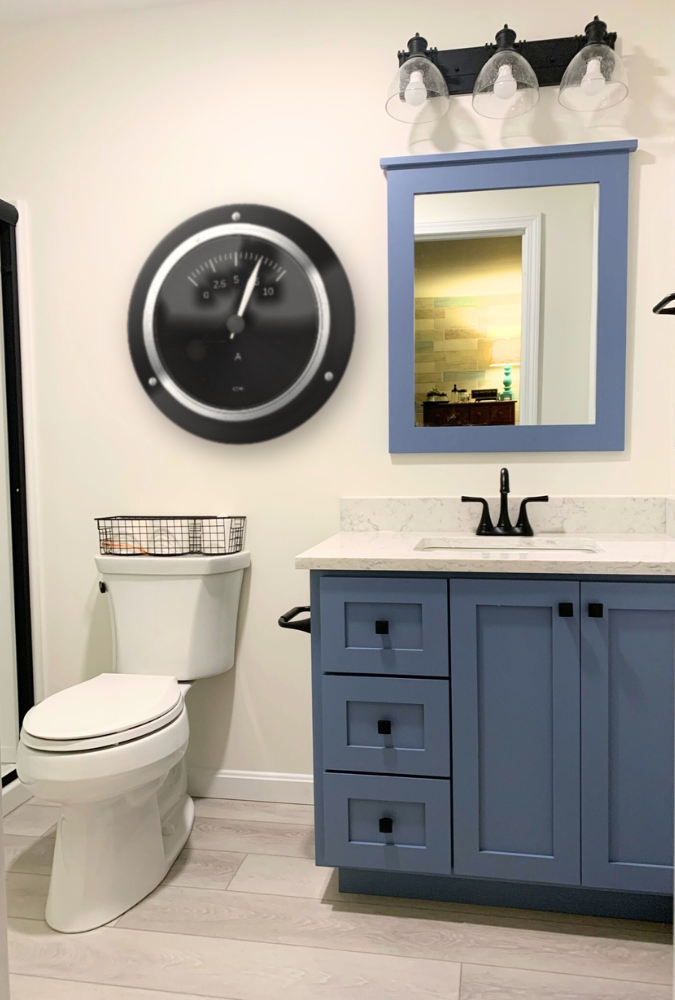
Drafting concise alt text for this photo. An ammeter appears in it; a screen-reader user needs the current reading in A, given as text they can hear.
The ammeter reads 7.5 A
